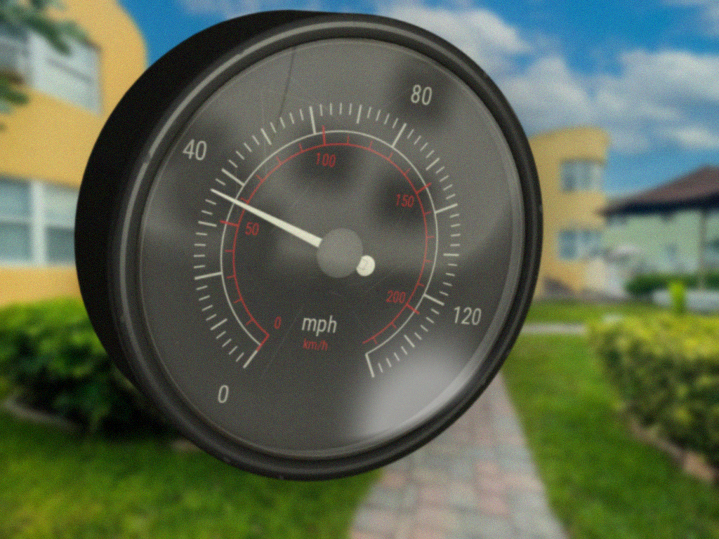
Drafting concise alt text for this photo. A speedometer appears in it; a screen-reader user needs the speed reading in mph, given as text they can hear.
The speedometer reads 36 mph
